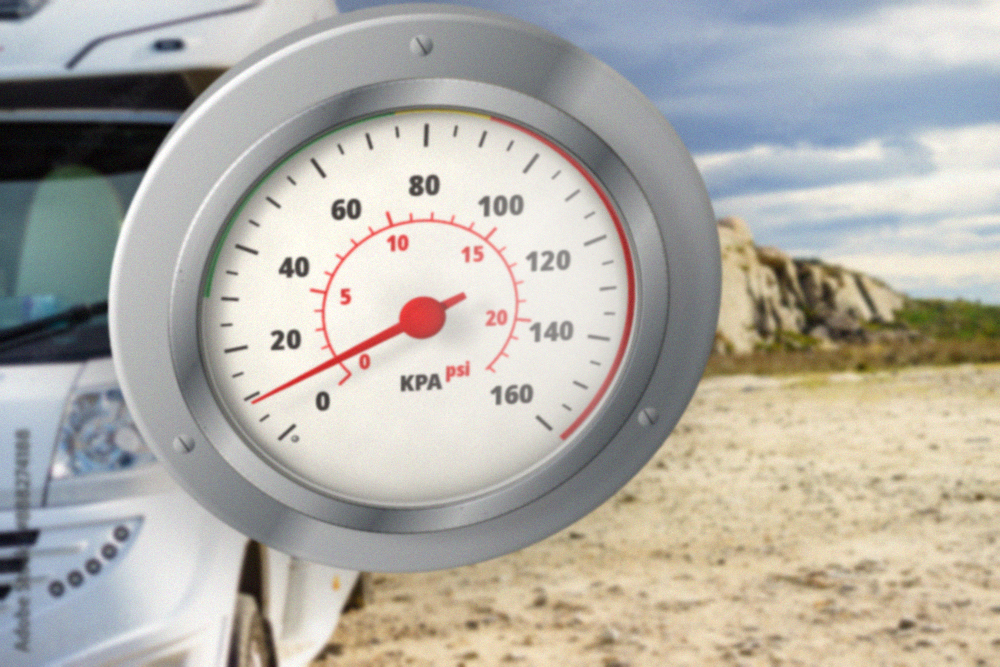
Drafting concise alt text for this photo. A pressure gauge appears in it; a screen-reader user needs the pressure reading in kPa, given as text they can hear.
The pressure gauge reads 10 kPa
